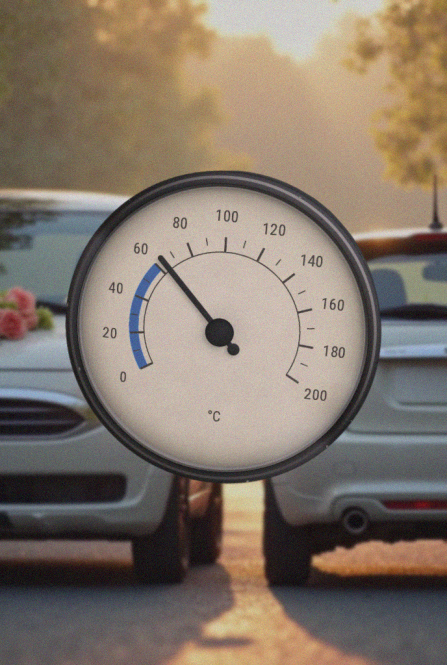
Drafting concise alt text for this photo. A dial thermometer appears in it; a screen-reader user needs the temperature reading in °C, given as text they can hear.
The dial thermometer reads 65 °C
